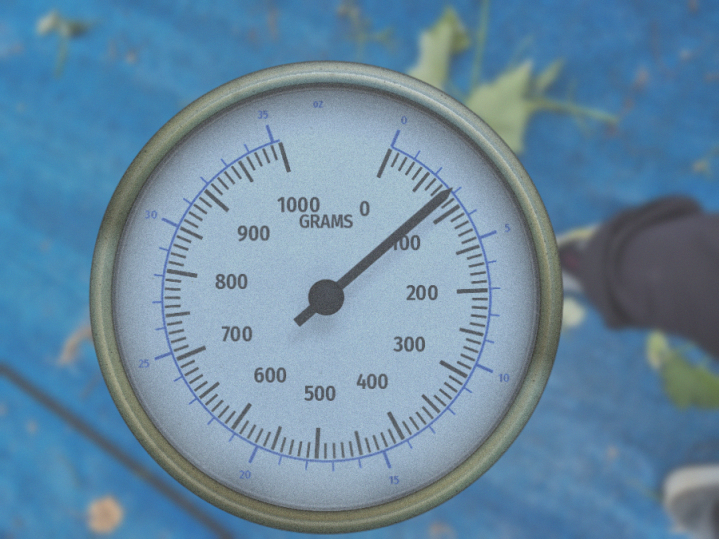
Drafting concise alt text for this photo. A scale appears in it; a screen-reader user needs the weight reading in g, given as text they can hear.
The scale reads 80 g
